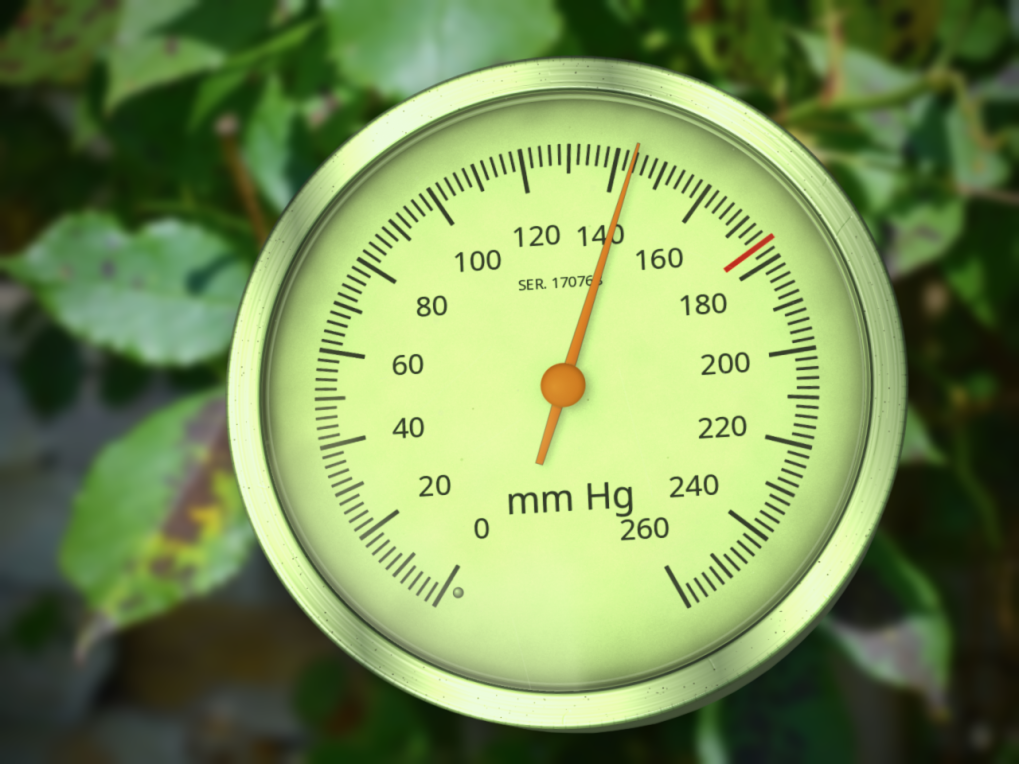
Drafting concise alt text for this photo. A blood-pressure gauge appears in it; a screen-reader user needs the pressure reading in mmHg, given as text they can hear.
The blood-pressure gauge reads 144 mmHg
